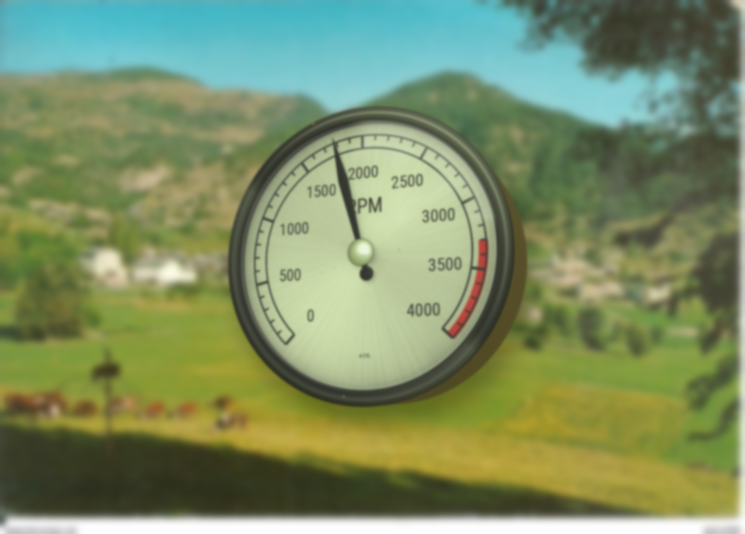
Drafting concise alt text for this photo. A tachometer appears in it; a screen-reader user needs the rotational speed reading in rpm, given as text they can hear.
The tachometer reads 1800 rpm
